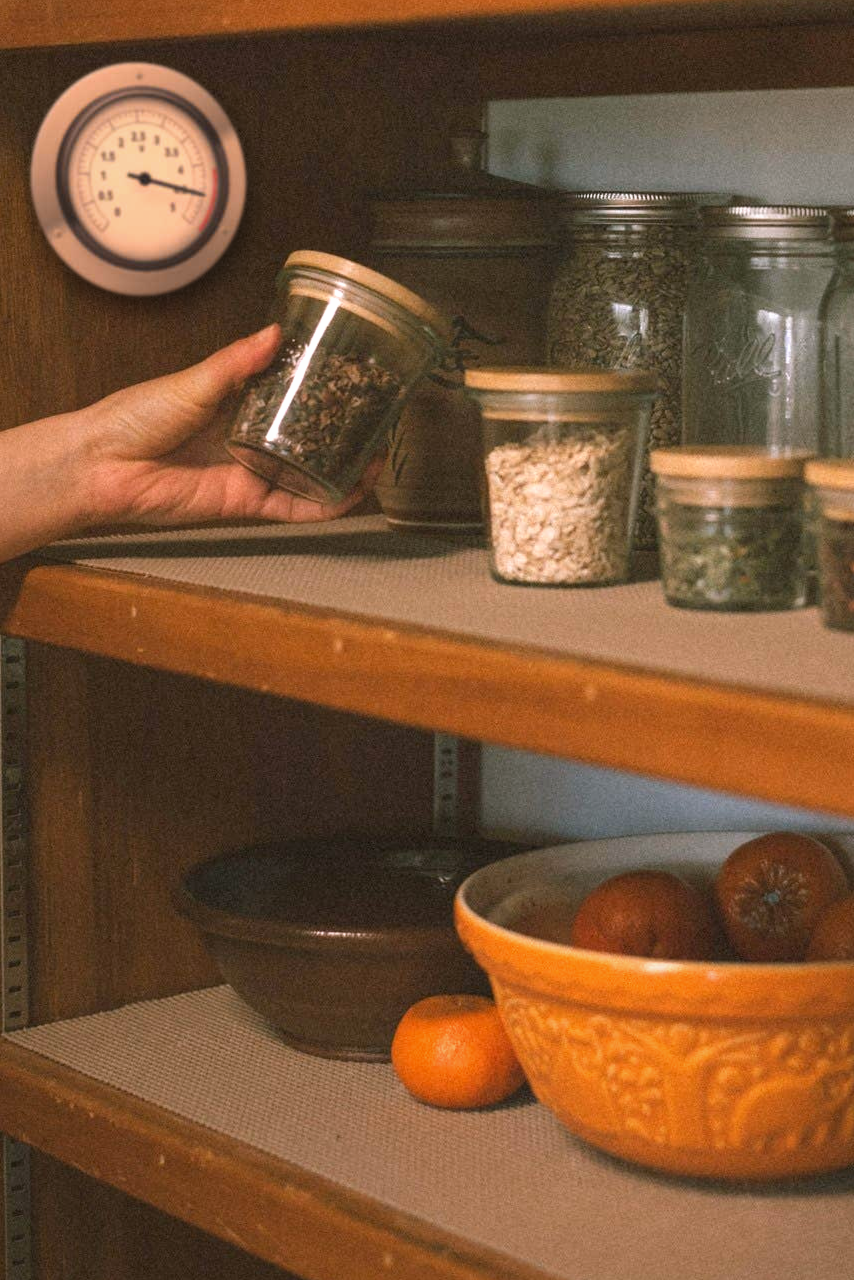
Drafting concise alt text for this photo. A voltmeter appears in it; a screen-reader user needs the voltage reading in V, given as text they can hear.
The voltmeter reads 4.5 V
